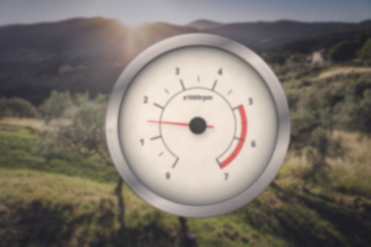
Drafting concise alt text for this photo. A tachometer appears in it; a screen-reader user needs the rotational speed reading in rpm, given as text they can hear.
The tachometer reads 1500 rpm
